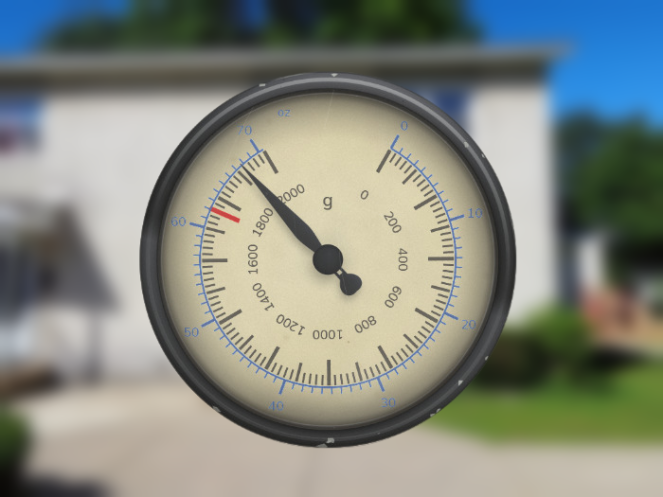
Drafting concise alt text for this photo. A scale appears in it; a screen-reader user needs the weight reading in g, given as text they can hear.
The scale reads 1920 g
